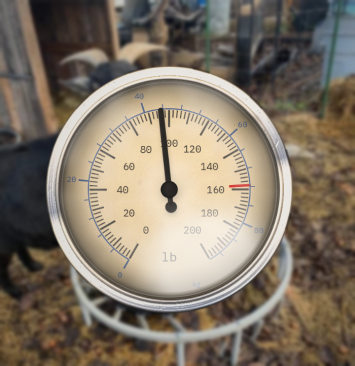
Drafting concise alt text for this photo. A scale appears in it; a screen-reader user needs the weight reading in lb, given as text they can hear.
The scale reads 96 lb
